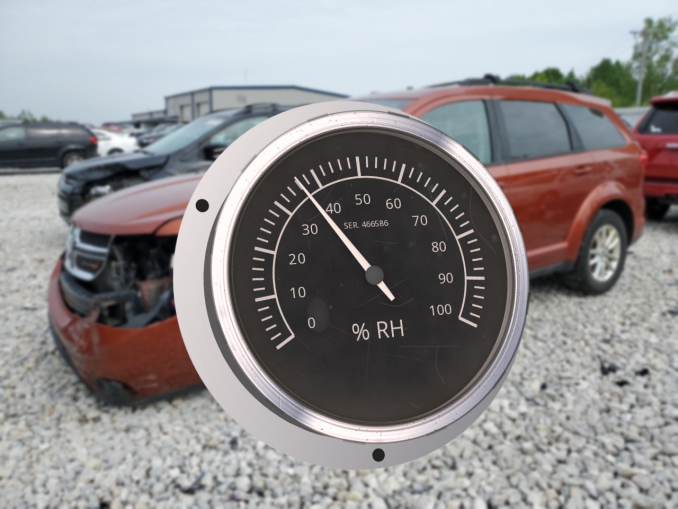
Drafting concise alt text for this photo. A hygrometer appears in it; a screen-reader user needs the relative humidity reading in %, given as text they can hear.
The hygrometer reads 36 %
